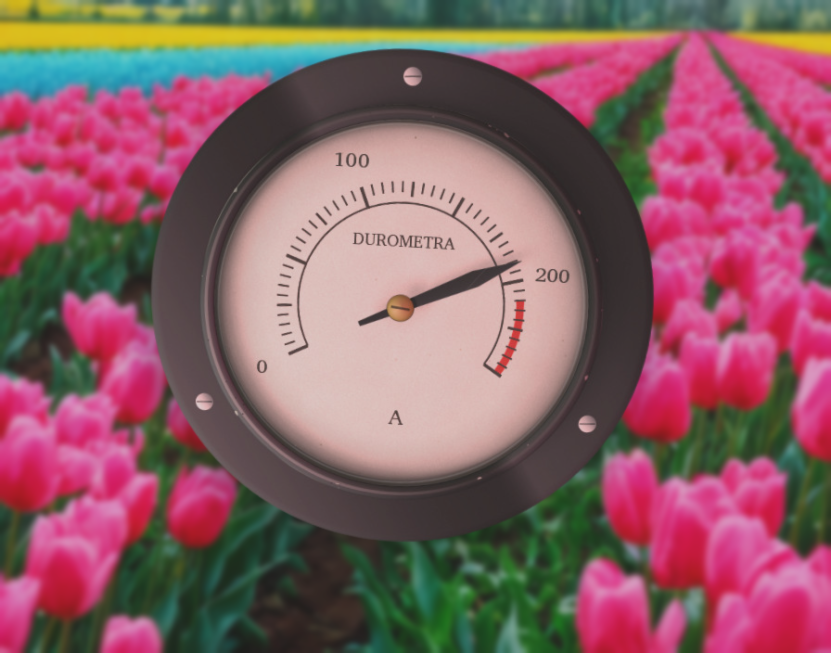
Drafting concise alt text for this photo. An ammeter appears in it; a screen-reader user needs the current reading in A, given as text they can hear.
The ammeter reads 190 A
